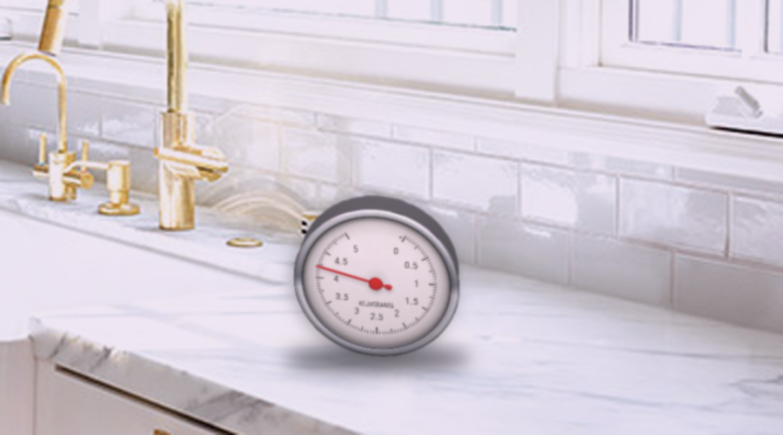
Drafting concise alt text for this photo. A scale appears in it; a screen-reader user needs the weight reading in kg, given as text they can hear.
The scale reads 4.25 kg
